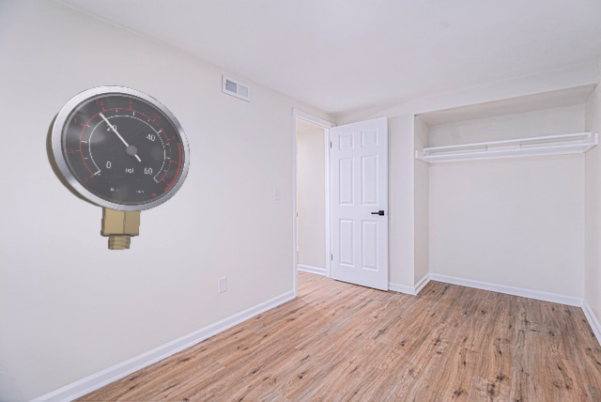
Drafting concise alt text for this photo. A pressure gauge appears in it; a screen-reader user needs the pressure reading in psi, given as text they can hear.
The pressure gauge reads 20 psi
